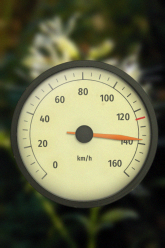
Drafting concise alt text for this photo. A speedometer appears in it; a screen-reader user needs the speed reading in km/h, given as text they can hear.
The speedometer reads 137.5 km/h
